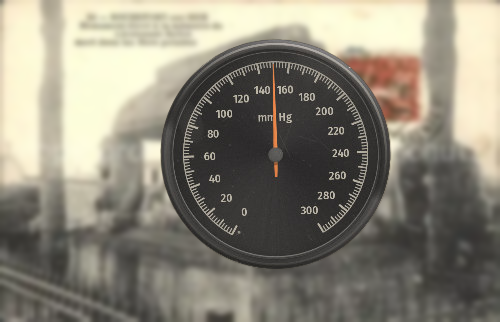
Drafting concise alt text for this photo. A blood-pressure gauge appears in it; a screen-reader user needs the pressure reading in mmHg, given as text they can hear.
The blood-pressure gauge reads 150 mmHg
